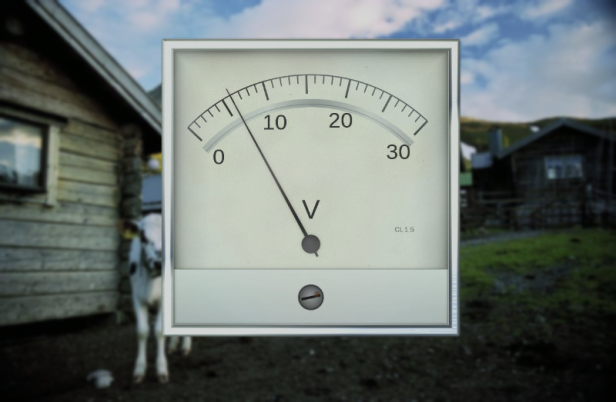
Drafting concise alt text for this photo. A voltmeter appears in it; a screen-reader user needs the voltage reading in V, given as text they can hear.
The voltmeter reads 6 V
